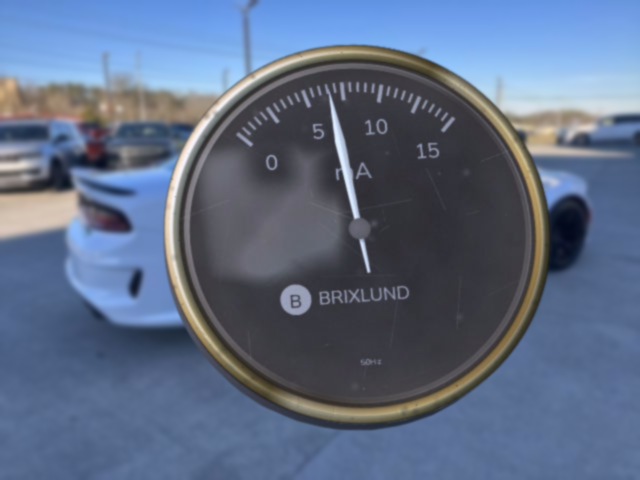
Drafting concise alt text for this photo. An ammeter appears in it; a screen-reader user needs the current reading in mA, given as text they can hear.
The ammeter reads 6.5 mA
